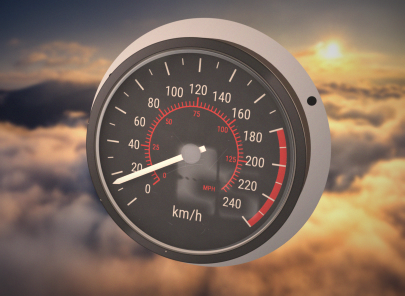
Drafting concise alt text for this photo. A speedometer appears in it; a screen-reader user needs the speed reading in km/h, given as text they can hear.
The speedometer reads 15 km/h
